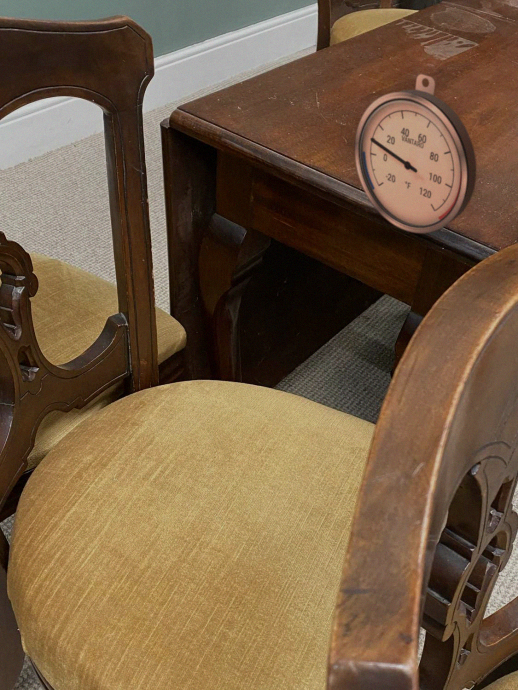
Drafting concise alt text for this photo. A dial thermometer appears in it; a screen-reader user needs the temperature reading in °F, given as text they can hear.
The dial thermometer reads 10 °F
